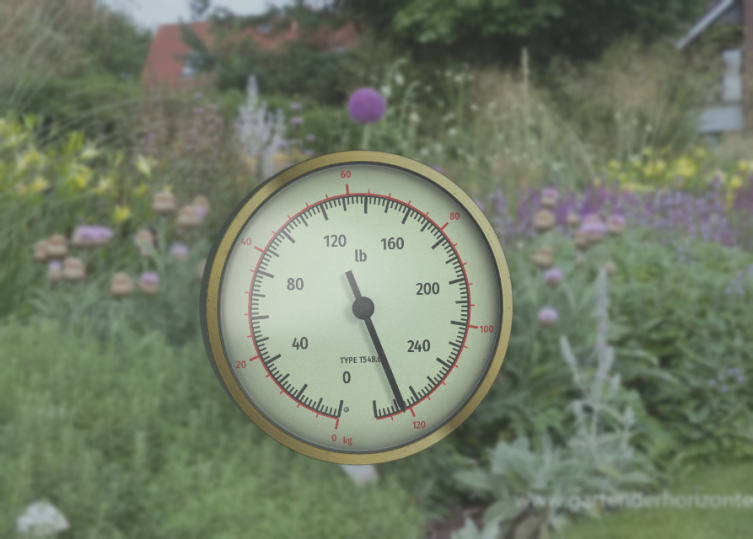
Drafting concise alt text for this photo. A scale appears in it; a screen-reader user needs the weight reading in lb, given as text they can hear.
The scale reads 268 lb
